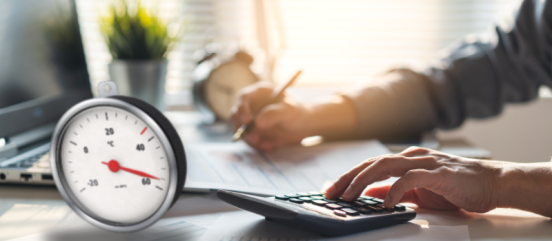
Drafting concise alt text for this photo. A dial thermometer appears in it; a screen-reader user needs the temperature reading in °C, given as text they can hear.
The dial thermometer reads 56 °C
